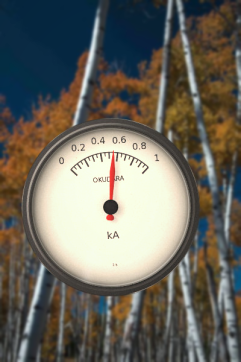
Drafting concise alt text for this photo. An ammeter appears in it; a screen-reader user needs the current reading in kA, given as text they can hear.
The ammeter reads 0.55 kA
